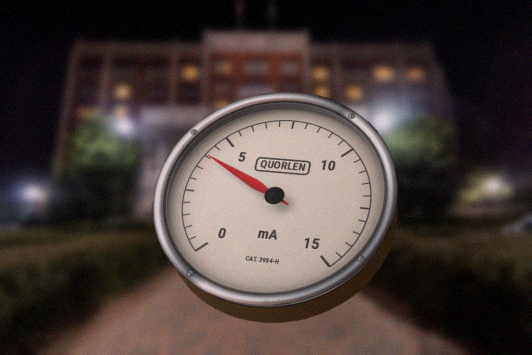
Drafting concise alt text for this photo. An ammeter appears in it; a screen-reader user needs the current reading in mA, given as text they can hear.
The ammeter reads 4 mA
